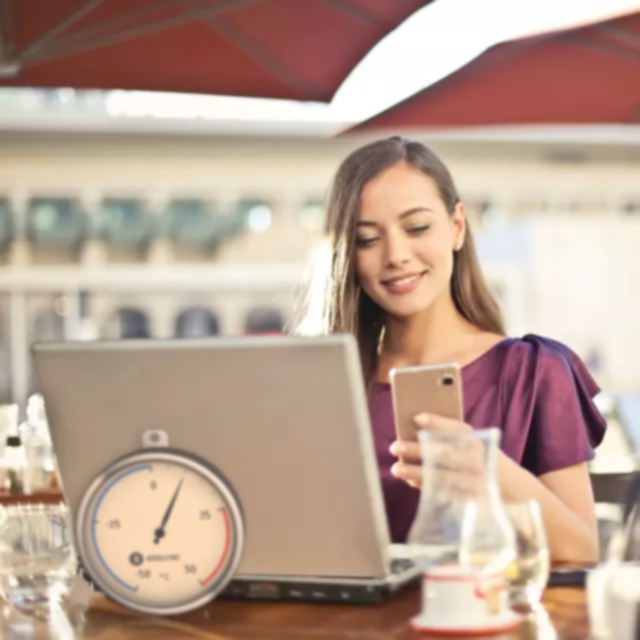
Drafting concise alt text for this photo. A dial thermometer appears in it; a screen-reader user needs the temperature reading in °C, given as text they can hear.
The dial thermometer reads 10 °C
